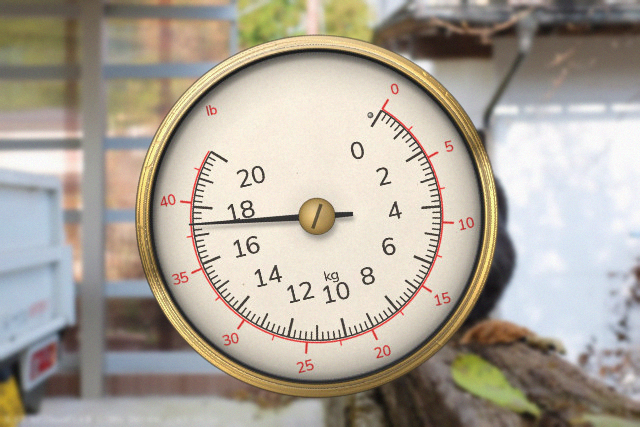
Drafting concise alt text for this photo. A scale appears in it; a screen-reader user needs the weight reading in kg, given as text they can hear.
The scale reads 17.4 kg
